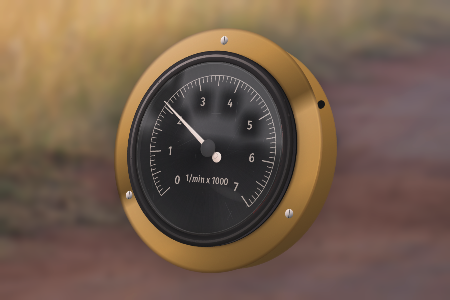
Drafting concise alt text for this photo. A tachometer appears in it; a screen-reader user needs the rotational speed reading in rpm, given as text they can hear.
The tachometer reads 2100 rpm
